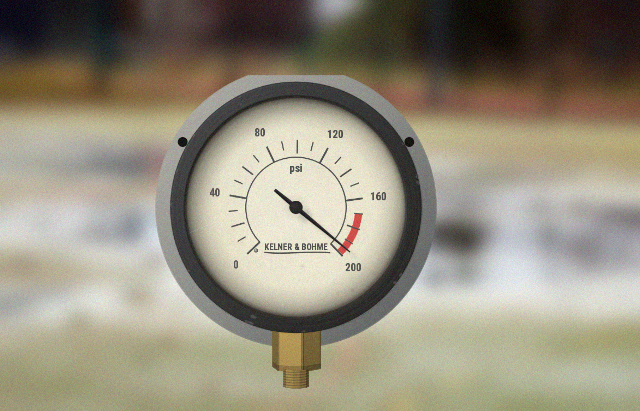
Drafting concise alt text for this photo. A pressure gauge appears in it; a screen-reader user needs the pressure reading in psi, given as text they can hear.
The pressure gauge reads 195 psi
